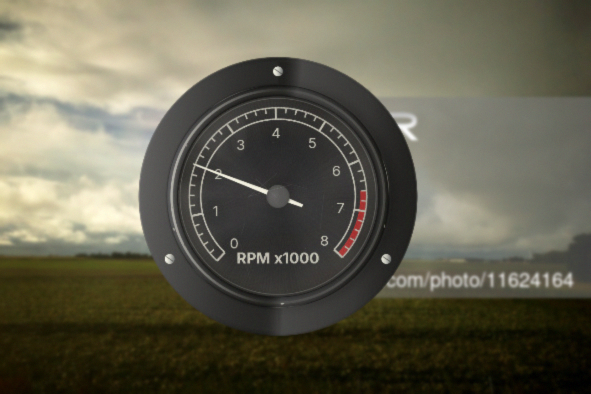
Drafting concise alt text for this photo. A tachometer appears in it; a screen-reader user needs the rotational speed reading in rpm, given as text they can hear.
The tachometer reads 2000 rpm
